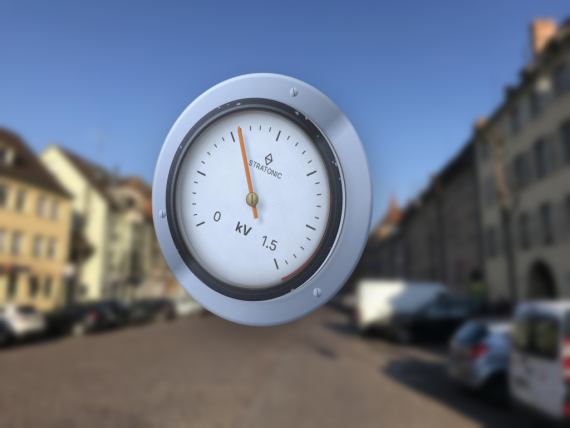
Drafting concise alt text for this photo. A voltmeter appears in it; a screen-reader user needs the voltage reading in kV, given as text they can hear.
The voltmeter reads 0.55 kV
